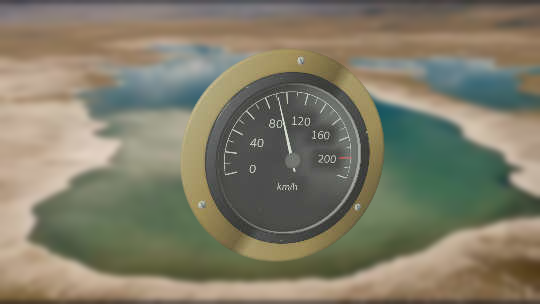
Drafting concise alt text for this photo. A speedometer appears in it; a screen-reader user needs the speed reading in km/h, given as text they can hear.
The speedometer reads 90 km/h
